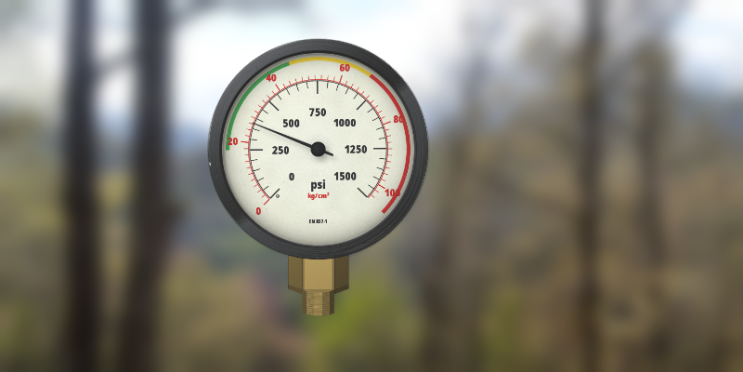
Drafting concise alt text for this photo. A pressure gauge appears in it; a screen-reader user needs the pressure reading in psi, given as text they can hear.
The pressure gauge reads 375 psi
